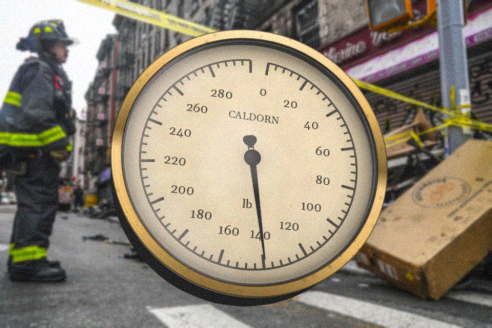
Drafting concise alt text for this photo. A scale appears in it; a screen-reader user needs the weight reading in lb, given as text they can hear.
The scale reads 140 lb
